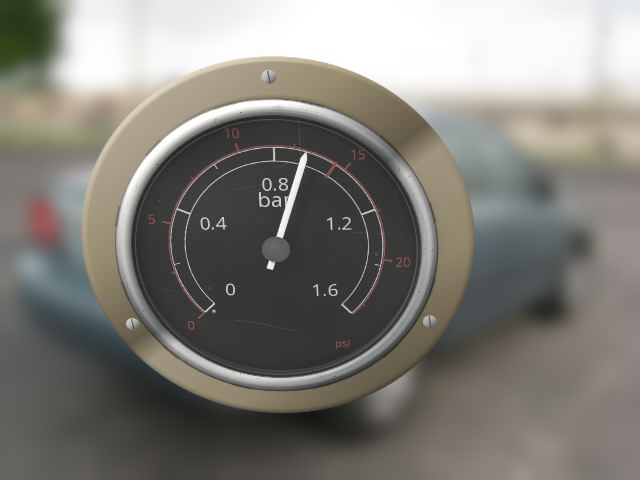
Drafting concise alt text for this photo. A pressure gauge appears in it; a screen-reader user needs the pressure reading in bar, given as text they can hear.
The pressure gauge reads 0.9 bar
